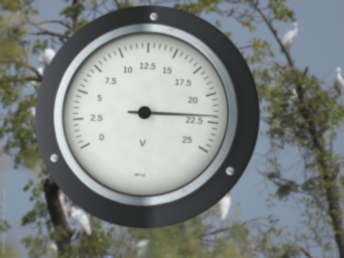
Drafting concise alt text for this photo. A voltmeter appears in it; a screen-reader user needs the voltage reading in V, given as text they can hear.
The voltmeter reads 22 V
